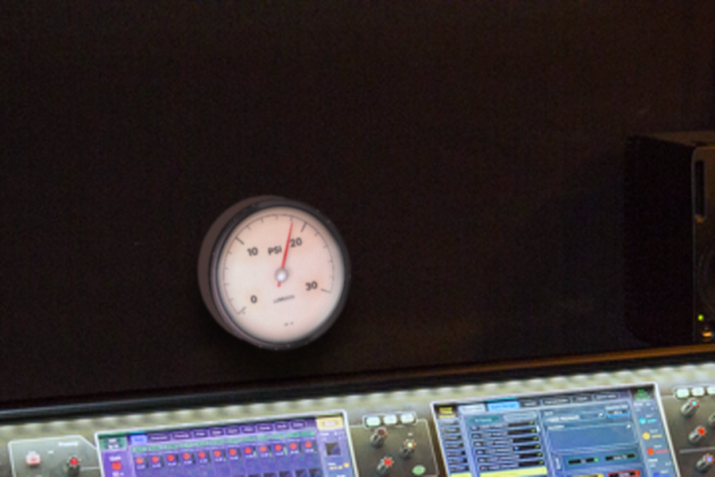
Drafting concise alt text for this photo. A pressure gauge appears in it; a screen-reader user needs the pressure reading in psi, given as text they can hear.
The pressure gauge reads 18 psi
